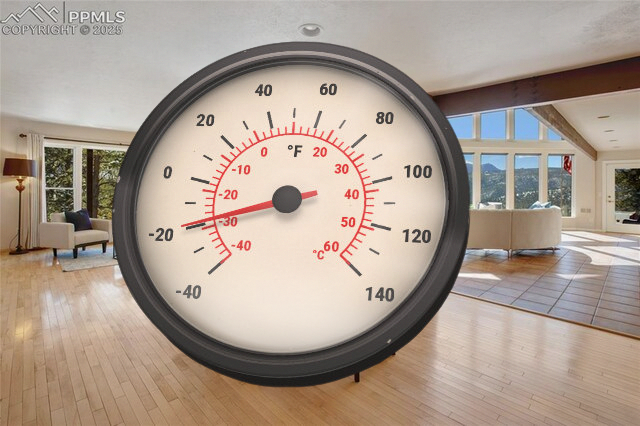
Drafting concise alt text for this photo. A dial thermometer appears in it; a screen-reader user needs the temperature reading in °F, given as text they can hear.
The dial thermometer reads -20 °F
